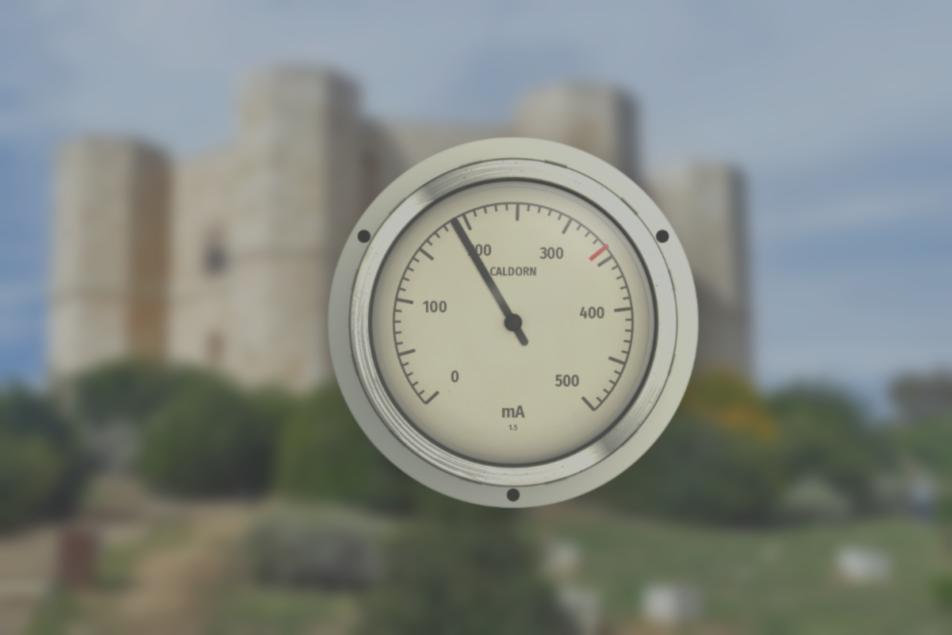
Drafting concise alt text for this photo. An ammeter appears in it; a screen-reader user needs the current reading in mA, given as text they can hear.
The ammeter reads 190 mA
